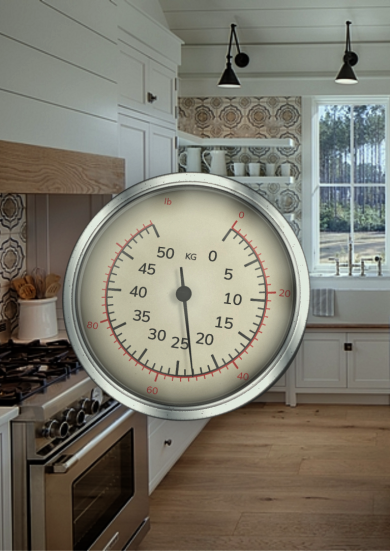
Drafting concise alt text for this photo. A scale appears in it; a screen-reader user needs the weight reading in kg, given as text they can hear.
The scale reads 23 kg
